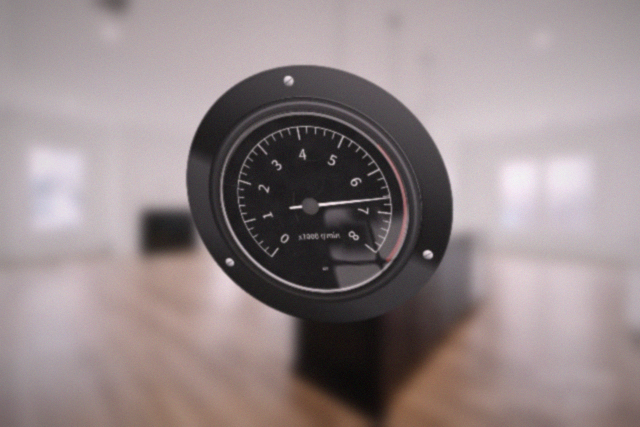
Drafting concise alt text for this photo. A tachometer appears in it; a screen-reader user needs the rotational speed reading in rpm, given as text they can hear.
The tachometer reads 6600 rpm
